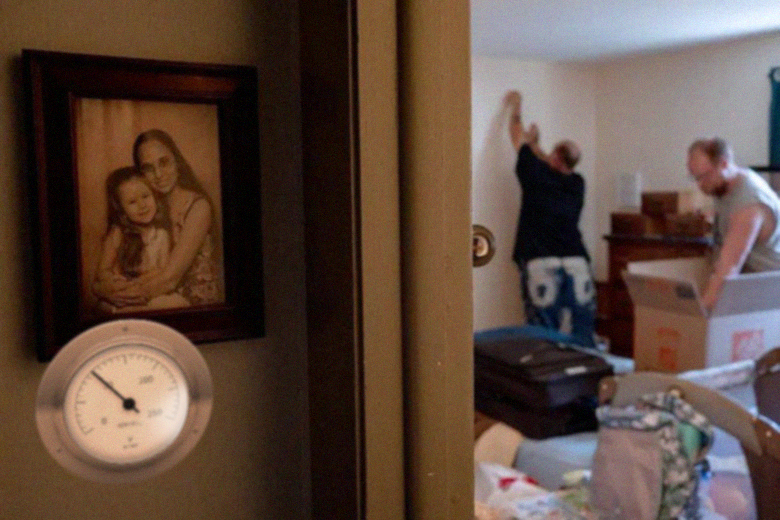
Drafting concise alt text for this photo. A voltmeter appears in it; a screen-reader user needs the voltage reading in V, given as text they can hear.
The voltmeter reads 50 V
